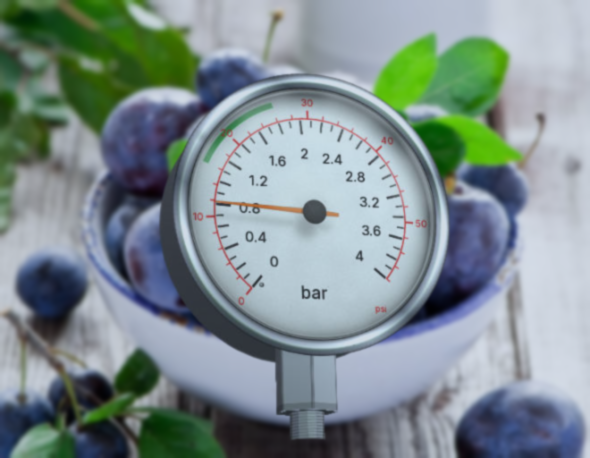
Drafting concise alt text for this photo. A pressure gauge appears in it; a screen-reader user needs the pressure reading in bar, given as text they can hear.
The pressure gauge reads 0.8 bar
